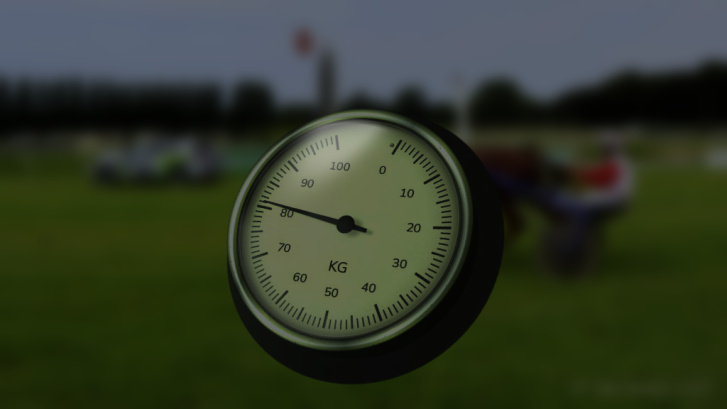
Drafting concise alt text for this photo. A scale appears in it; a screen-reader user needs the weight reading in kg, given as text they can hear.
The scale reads 81 kg
